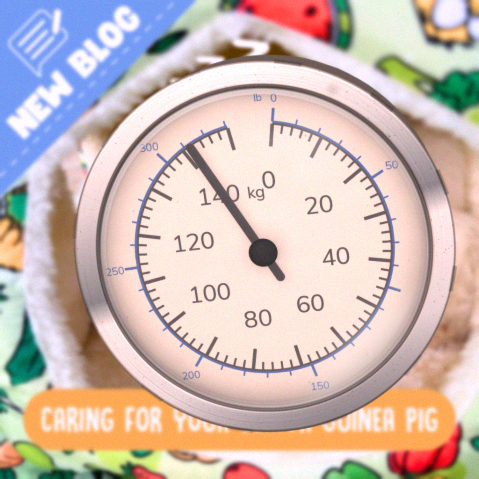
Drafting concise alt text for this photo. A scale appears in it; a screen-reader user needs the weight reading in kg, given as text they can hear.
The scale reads 142 kg
